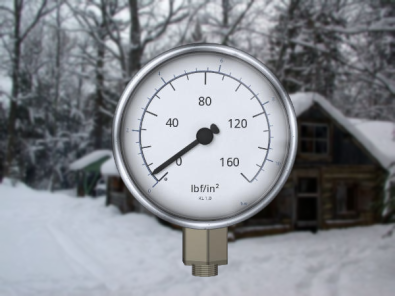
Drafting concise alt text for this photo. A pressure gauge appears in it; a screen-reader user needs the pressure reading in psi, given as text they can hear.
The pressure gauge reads 5 psi
